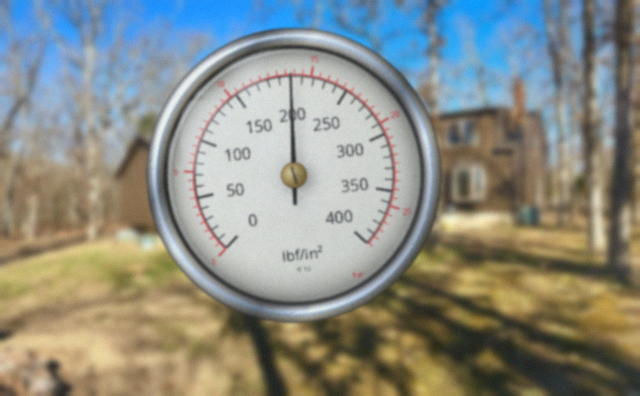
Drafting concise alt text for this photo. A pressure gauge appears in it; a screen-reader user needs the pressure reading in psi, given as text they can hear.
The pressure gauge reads 200 psi
